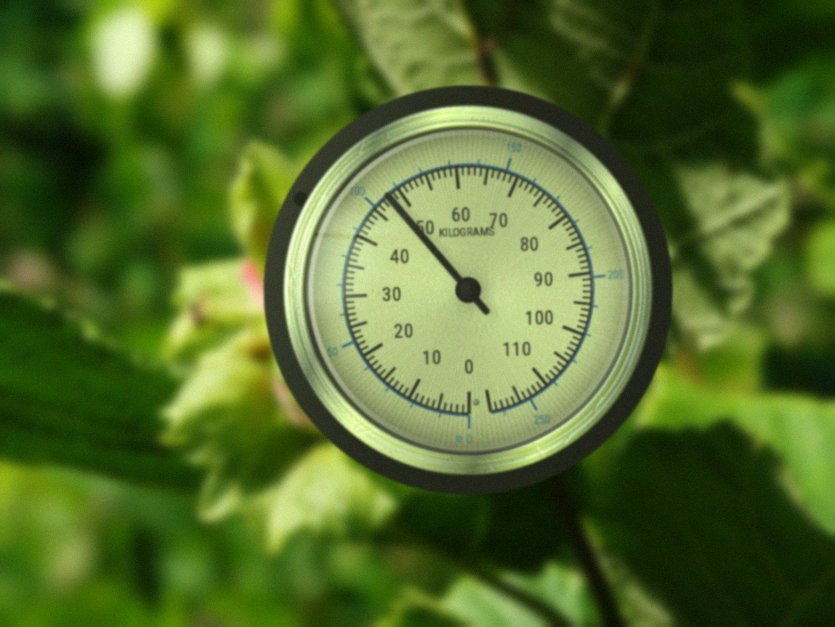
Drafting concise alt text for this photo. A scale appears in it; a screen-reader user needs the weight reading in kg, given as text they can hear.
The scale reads 48 kg
